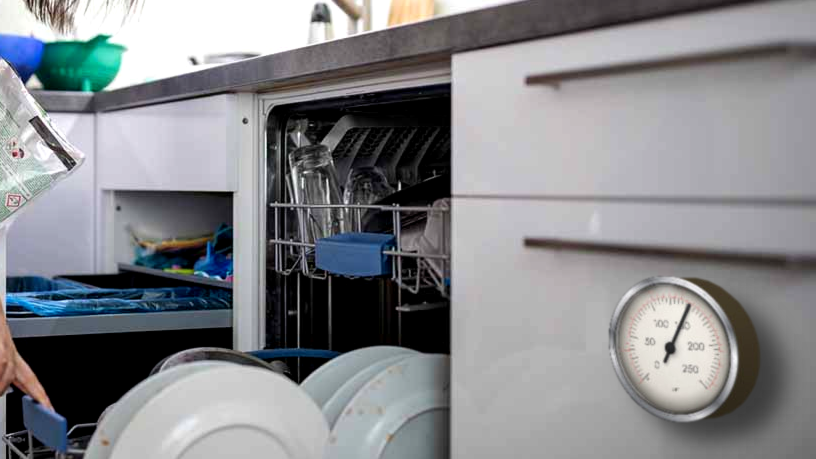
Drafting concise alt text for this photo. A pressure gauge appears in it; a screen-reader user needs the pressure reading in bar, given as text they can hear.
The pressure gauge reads 150 bar
